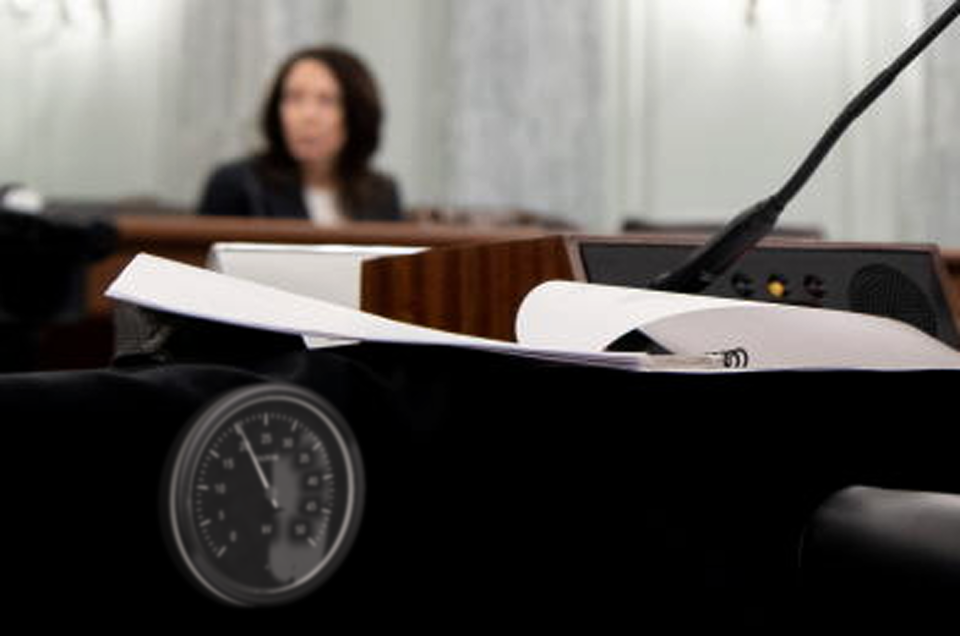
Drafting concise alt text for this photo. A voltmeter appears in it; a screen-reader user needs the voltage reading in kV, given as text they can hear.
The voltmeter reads 20 kV
